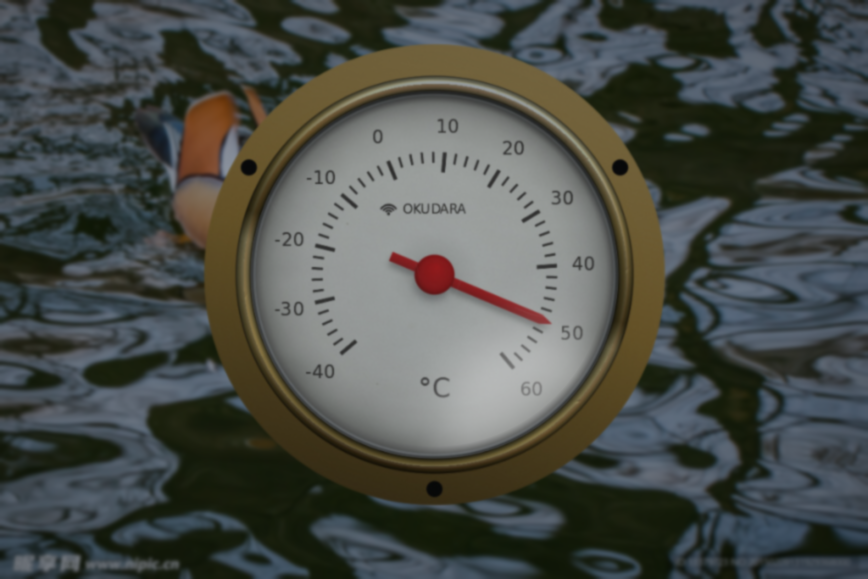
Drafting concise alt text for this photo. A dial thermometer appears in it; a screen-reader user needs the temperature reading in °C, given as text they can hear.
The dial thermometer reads 50 °C
